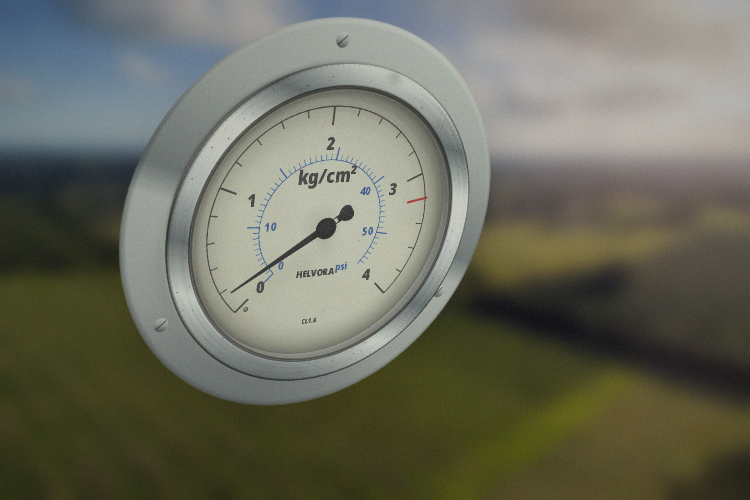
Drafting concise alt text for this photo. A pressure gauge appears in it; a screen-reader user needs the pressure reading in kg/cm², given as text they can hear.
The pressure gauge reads 0.2 kg/cm²
